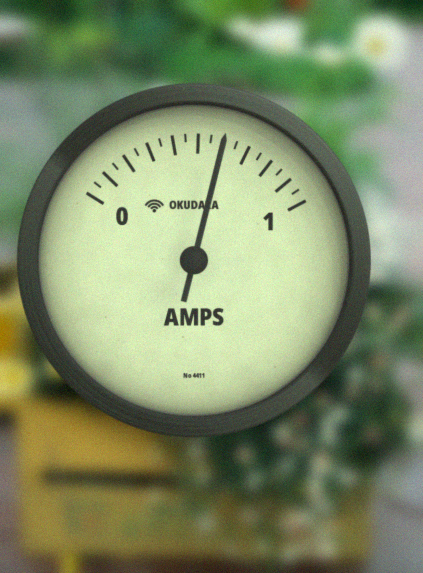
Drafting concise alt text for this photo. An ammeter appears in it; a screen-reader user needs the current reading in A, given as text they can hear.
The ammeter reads 0.6 A
